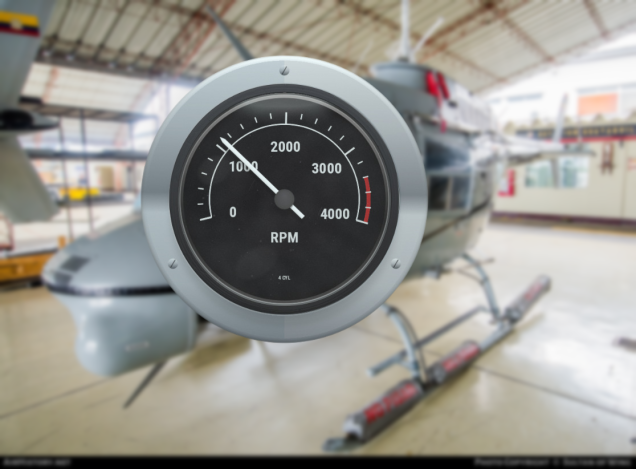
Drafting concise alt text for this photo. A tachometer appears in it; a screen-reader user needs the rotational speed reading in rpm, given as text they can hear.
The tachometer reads 1100 rpm
